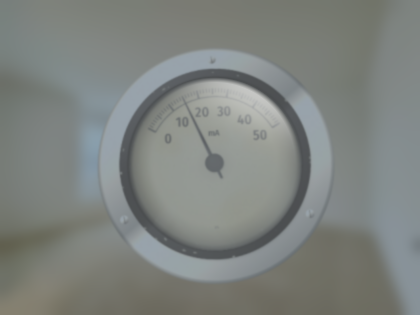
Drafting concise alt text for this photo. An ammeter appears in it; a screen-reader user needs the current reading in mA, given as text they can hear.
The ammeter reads 15 mA
